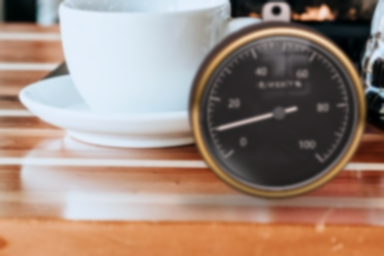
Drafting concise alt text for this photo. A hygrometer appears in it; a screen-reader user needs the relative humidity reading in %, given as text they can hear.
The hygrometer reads 10 %
